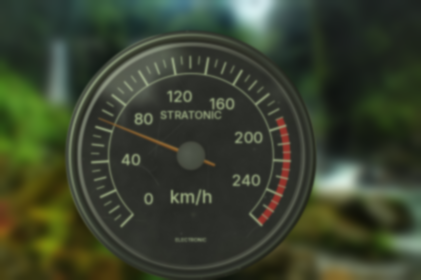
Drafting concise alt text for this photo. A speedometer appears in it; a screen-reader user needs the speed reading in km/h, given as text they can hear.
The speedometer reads 65 km/h
